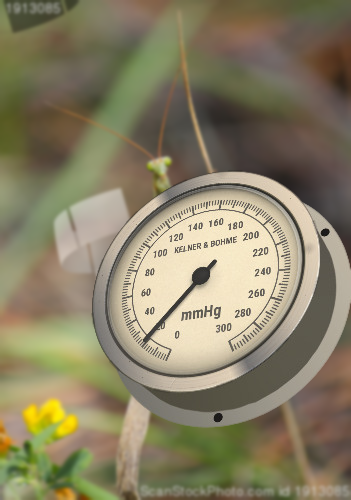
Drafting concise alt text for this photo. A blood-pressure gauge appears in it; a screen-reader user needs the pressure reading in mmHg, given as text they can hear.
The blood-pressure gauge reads 20 mmHg
